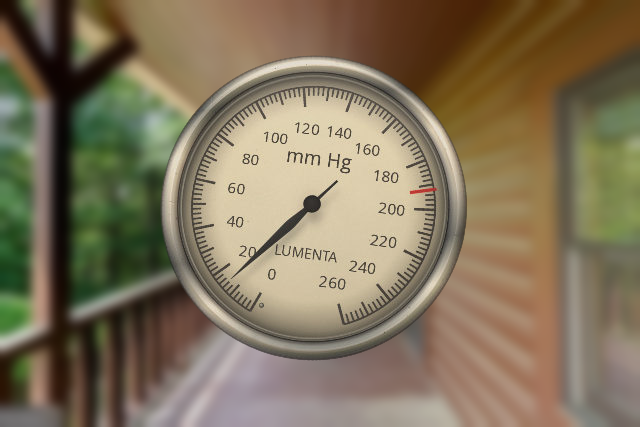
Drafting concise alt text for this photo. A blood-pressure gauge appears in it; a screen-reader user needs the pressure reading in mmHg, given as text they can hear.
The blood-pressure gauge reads 14 mmHg
